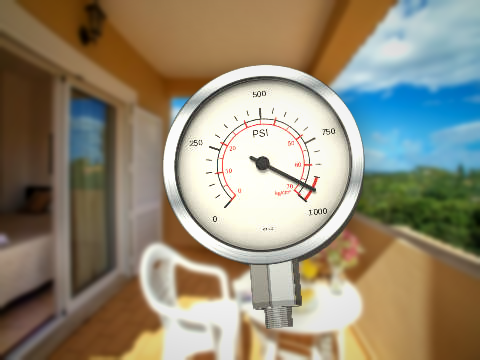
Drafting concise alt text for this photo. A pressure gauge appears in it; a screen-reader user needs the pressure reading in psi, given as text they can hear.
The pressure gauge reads 950 psi
